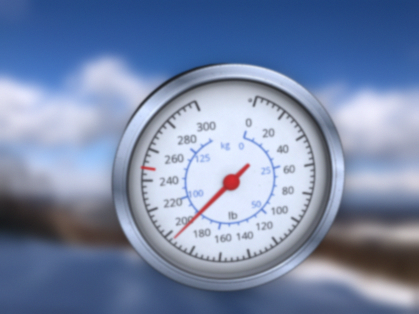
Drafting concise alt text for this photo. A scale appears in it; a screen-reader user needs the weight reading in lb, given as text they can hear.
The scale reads 196 lb
